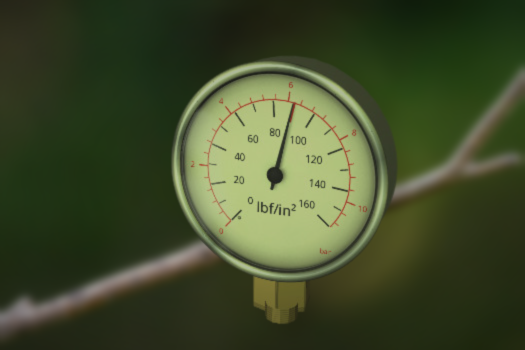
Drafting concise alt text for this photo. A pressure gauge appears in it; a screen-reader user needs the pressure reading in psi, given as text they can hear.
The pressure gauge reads 90 psi
